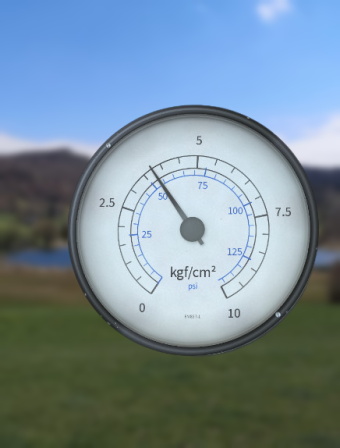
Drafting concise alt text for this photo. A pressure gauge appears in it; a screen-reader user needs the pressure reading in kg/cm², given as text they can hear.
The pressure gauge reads 3.75 kg/cm²
